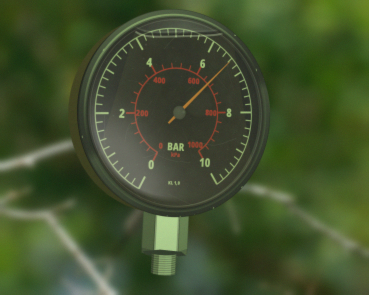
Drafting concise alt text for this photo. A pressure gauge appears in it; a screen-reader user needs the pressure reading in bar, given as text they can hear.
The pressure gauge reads 6.6 bar
